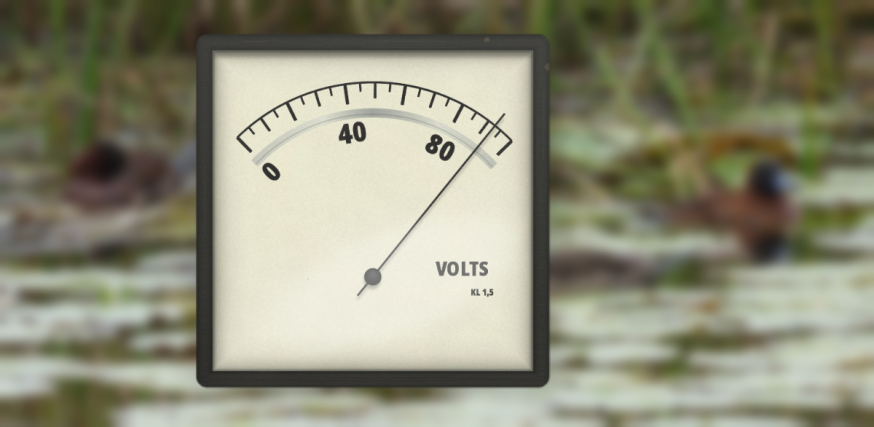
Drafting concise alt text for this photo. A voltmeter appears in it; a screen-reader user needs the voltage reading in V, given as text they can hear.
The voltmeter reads 92.5 V
